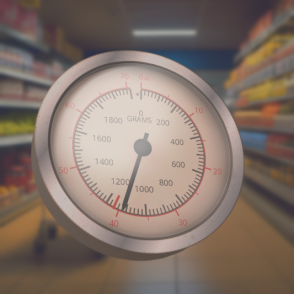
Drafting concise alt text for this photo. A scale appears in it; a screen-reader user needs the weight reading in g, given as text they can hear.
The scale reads 1120 g
